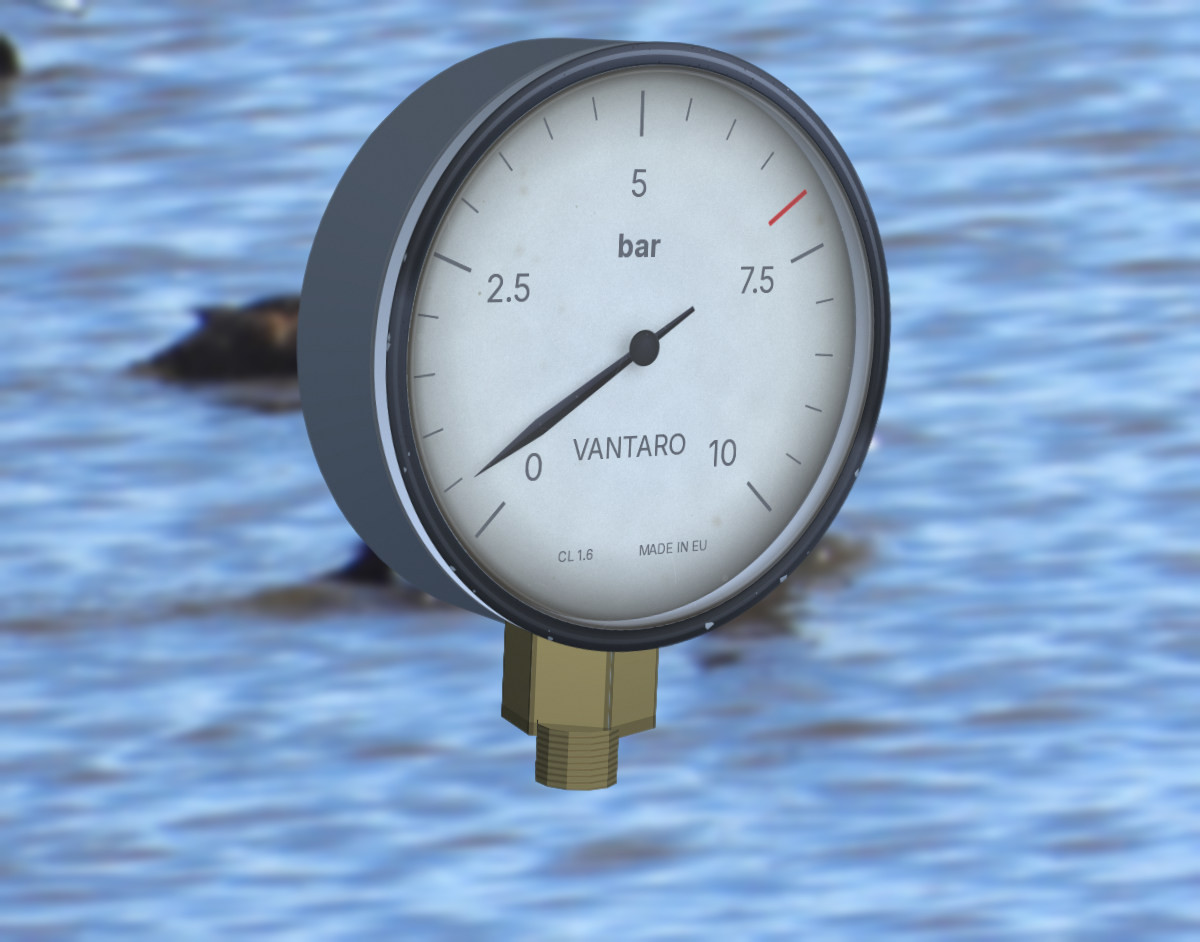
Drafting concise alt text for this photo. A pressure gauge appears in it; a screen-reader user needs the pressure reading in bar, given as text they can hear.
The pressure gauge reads 0.5 bar
